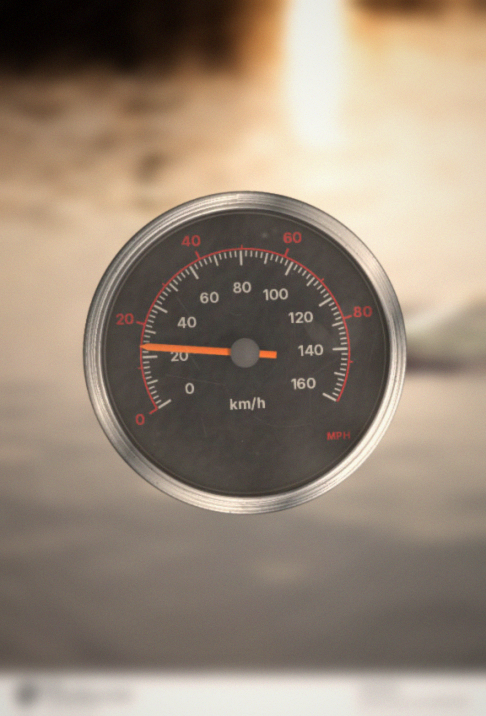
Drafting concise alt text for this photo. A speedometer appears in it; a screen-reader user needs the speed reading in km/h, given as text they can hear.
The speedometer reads 24 km/h
